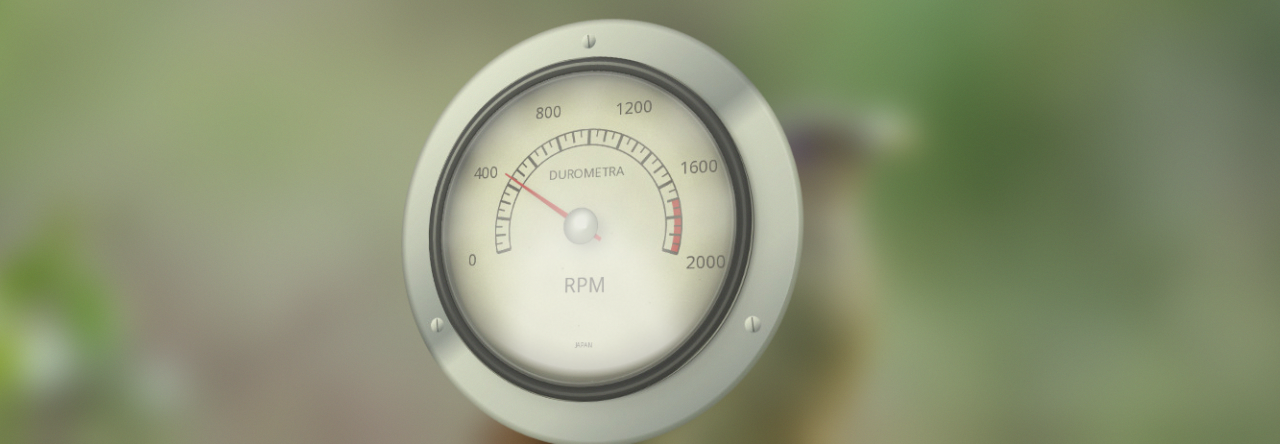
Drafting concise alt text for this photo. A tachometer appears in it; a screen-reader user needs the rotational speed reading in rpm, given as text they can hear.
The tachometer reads 450 rpm
